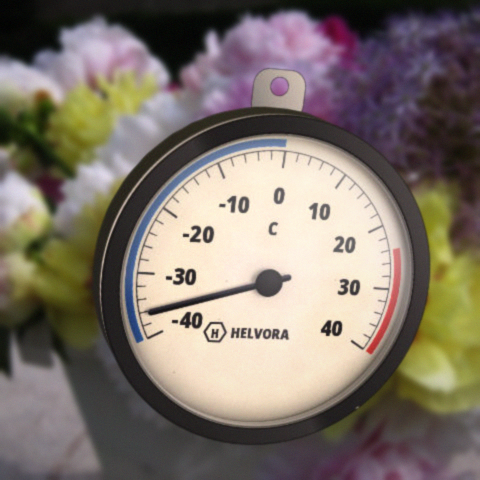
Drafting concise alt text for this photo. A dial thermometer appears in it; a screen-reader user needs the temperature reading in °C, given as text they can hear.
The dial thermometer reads -36 °C
